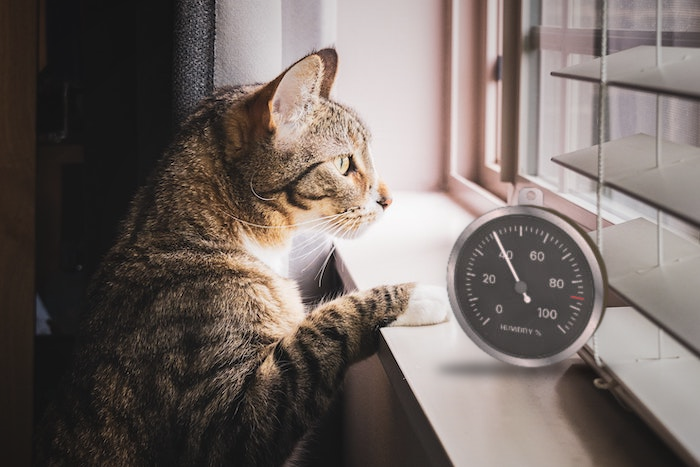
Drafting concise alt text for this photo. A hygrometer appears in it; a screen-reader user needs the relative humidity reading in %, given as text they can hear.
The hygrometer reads 40 %
